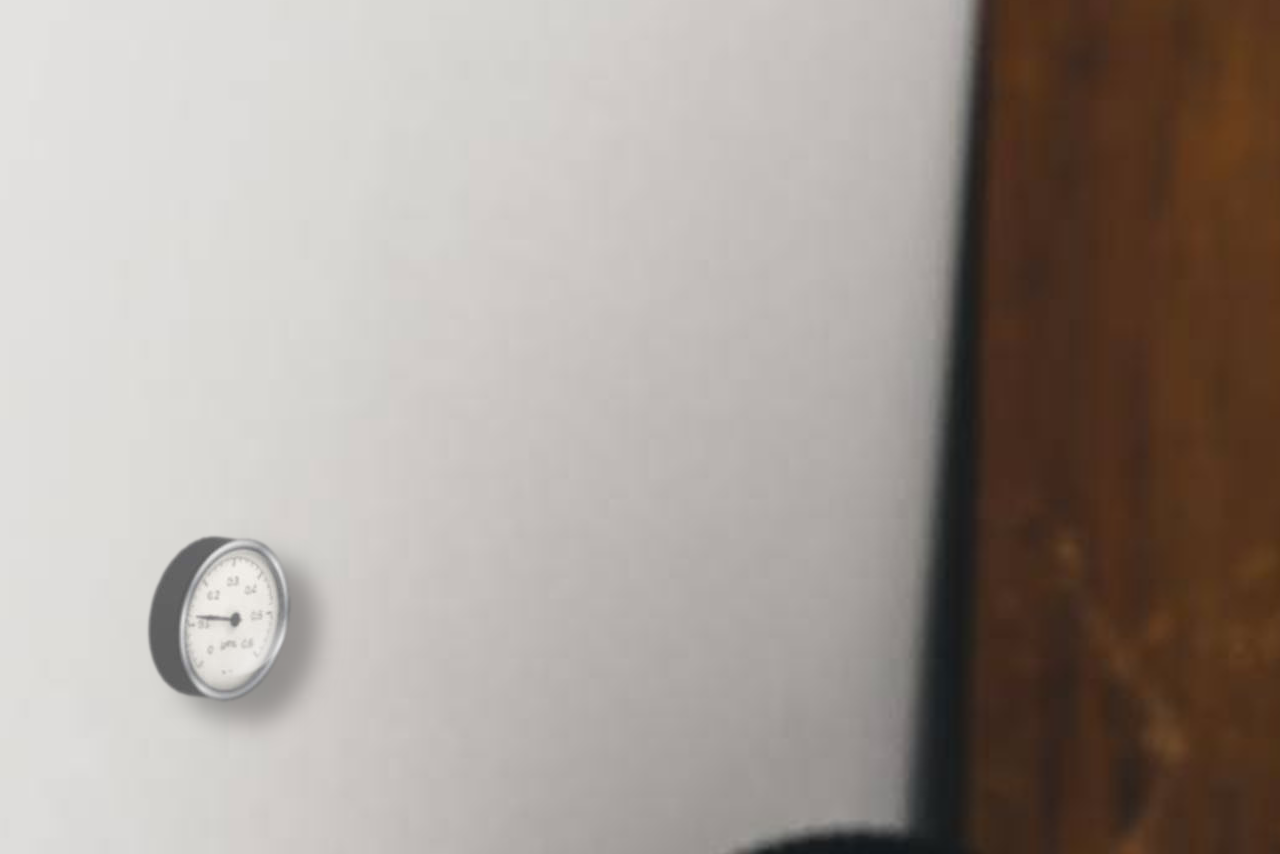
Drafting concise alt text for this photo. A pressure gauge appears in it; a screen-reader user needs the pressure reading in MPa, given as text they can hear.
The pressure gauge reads 0.12 MPa
